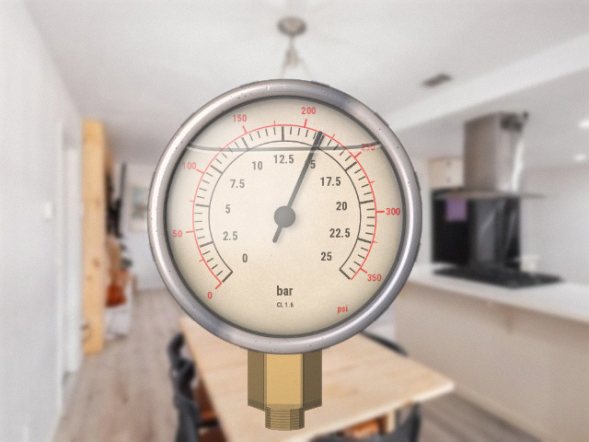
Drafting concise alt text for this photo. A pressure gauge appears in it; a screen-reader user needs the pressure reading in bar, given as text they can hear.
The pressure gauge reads 14.75 bar
